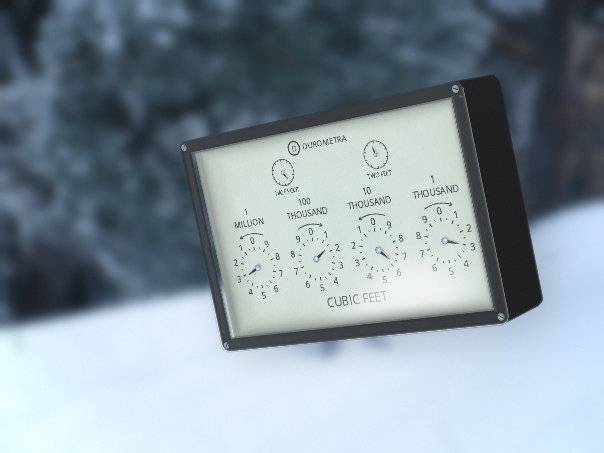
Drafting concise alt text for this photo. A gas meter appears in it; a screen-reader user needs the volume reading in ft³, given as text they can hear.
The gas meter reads 316300 ft³
